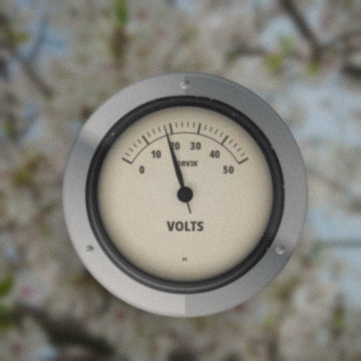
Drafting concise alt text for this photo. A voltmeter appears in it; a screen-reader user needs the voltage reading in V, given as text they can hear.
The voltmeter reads 18 V
